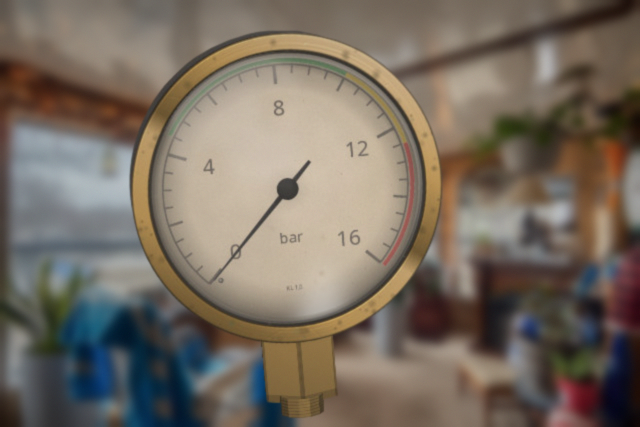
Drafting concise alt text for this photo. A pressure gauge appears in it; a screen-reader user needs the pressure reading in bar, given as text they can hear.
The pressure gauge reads 0 bar
